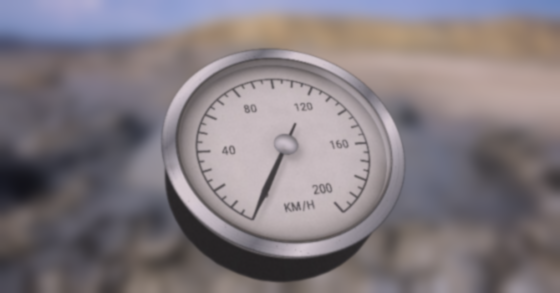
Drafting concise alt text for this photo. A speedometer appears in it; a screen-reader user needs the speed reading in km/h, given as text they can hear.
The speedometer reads 0 km/h
